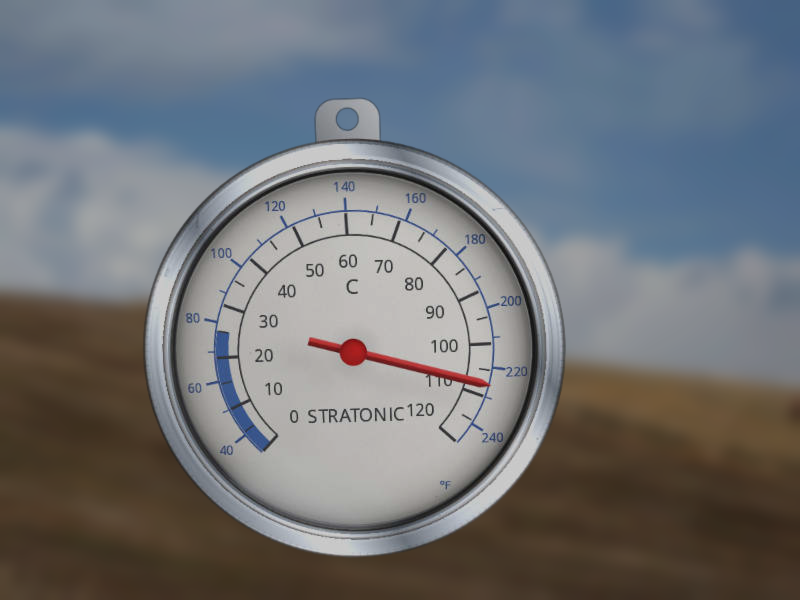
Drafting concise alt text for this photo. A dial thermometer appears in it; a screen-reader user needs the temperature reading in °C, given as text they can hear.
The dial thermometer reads 107.5 °C
